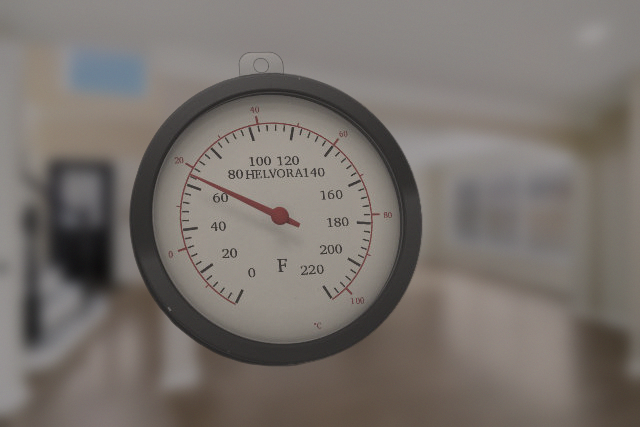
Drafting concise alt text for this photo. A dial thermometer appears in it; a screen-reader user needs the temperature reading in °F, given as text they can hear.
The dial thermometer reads 64 °F
